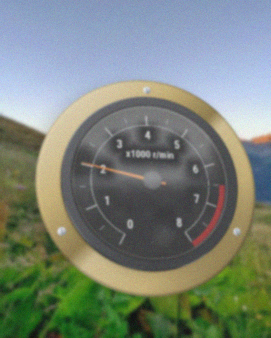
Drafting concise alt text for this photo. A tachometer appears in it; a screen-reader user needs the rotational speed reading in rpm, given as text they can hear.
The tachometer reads 2000 rpm
